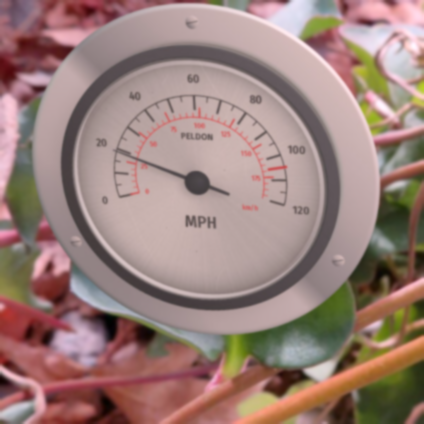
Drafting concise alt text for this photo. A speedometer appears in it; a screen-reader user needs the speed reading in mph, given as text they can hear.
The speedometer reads 20 mph
